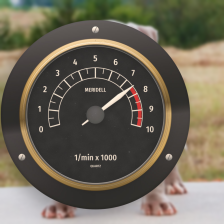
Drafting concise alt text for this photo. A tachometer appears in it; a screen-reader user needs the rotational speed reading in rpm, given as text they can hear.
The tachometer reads 7500 rpm
